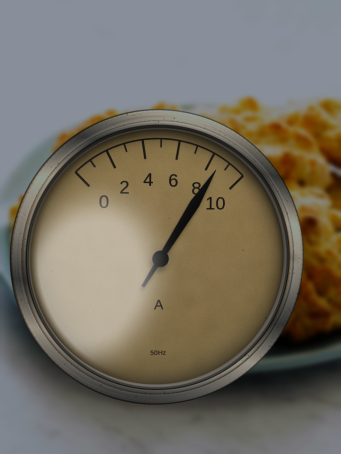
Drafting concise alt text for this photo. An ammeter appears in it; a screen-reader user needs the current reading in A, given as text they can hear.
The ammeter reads 8.5 A
